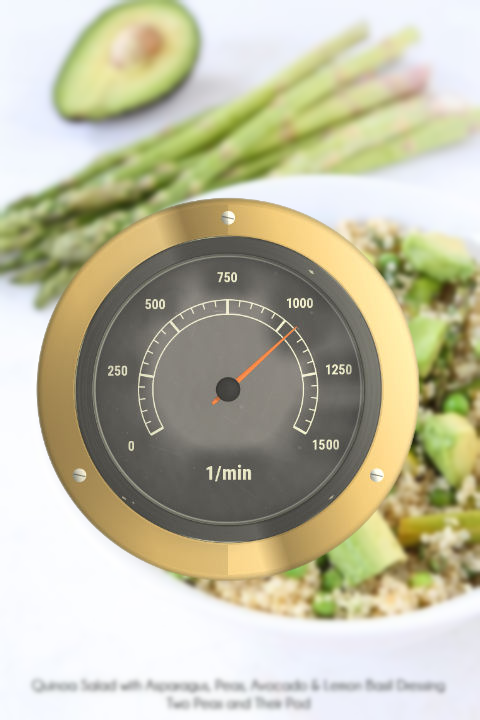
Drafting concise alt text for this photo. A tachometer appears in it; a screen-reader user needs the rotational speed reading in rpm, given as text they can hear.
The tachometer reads 1050 rpm
